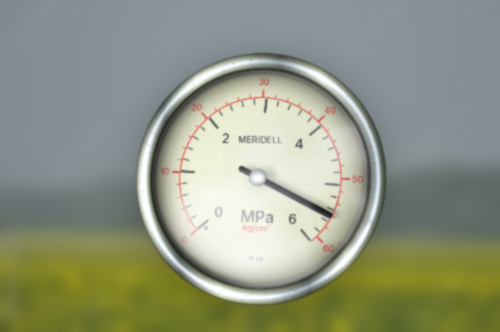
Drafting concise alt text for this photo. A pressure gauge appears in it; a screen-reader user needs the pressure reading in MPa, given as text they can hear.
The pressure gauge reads 5.5 MPa
